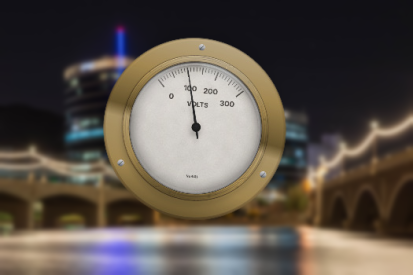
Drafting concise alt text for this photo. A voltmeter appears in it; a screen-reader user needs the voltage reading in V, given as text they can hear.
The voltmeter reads 100 V
